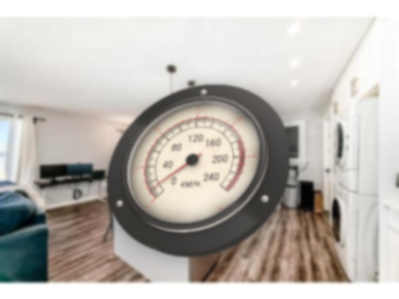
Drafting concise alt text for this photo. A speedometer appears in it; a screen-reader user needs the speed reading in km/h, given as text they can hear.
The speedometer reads 10 km/h
